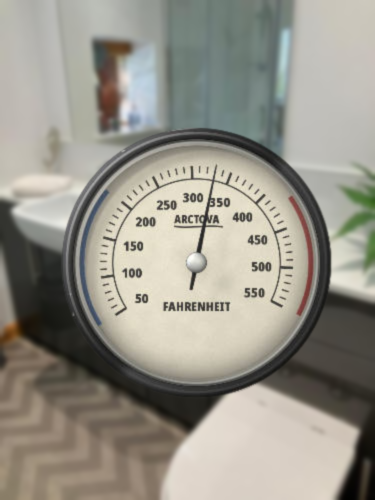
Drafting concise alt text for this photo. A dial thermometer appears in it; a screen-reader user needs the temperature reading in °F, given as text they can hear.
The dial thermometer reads 330 °F
